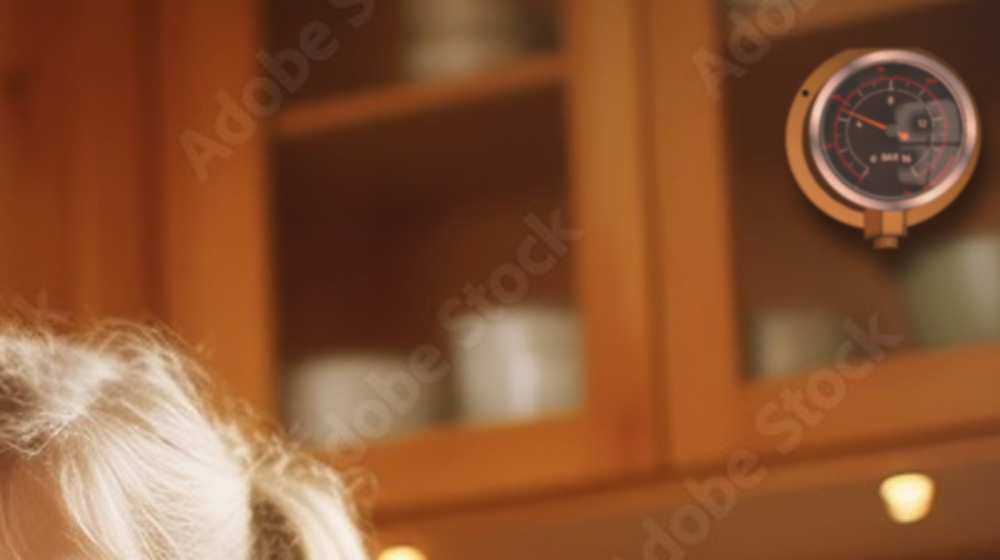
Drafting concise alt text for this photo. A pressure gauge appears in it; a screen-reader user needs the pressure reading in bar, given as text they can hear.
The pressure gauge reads 4.5 bar
